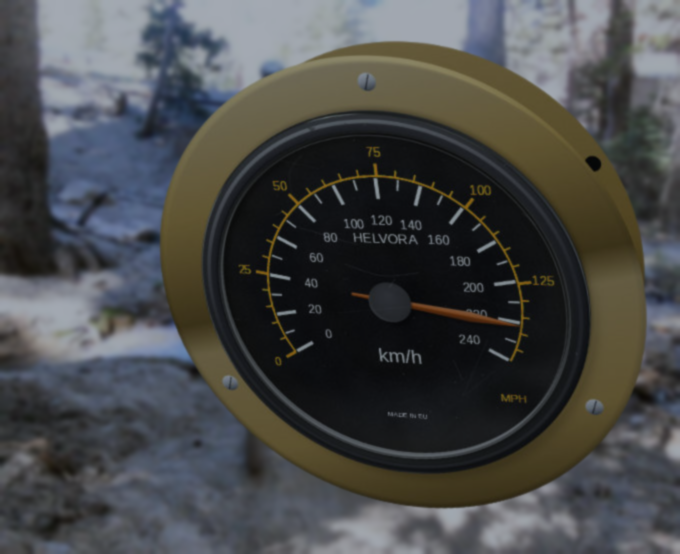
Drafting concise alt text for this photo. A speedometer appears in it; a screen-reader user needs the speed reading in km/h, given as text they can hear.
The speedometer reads 220 km/h
